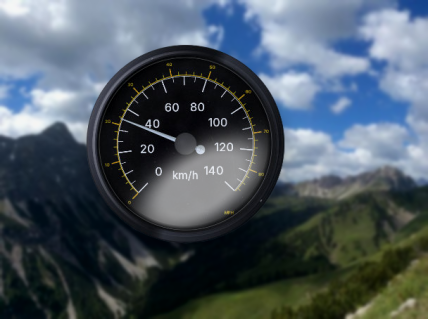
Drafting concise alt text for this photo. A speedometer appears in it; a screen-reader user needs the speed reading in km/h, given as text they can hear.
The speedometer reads 35 km/h
